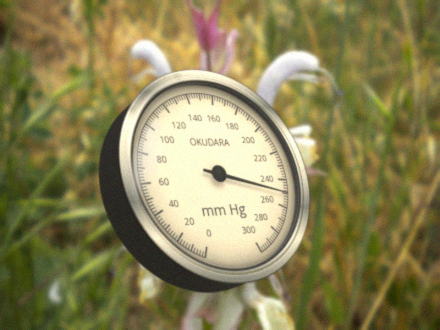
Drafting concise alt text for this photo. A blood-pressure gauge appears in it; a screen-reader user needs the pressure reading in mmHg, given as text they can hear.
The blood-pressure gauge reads 250 mmHg
